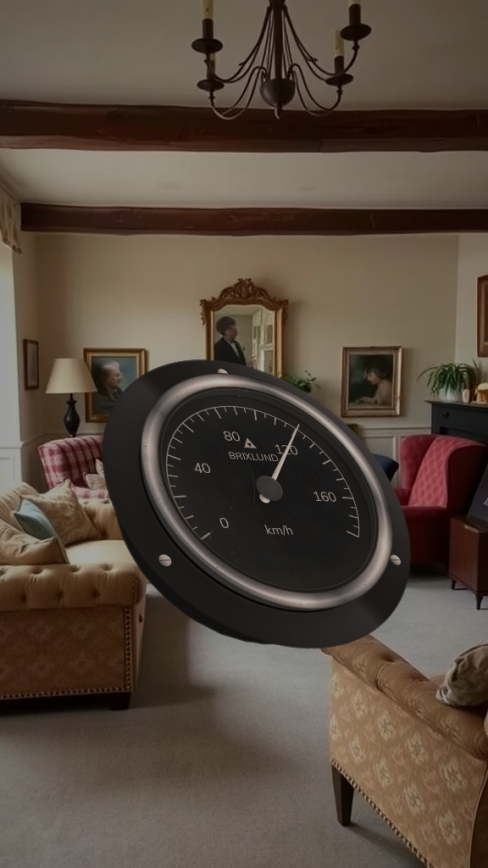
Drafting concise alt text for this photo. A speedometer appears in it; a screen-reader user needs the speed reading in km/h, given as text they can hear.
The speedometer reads 120 km/h
